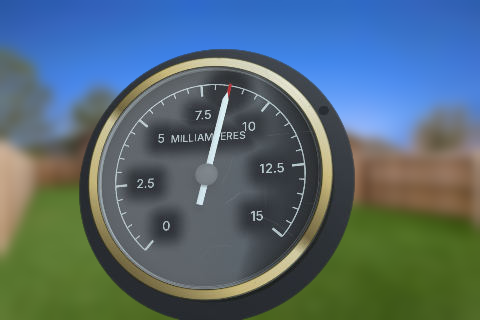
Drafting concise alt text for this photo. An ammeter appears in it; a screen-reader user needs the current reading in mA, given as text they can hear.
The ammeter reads 8.5 mA
